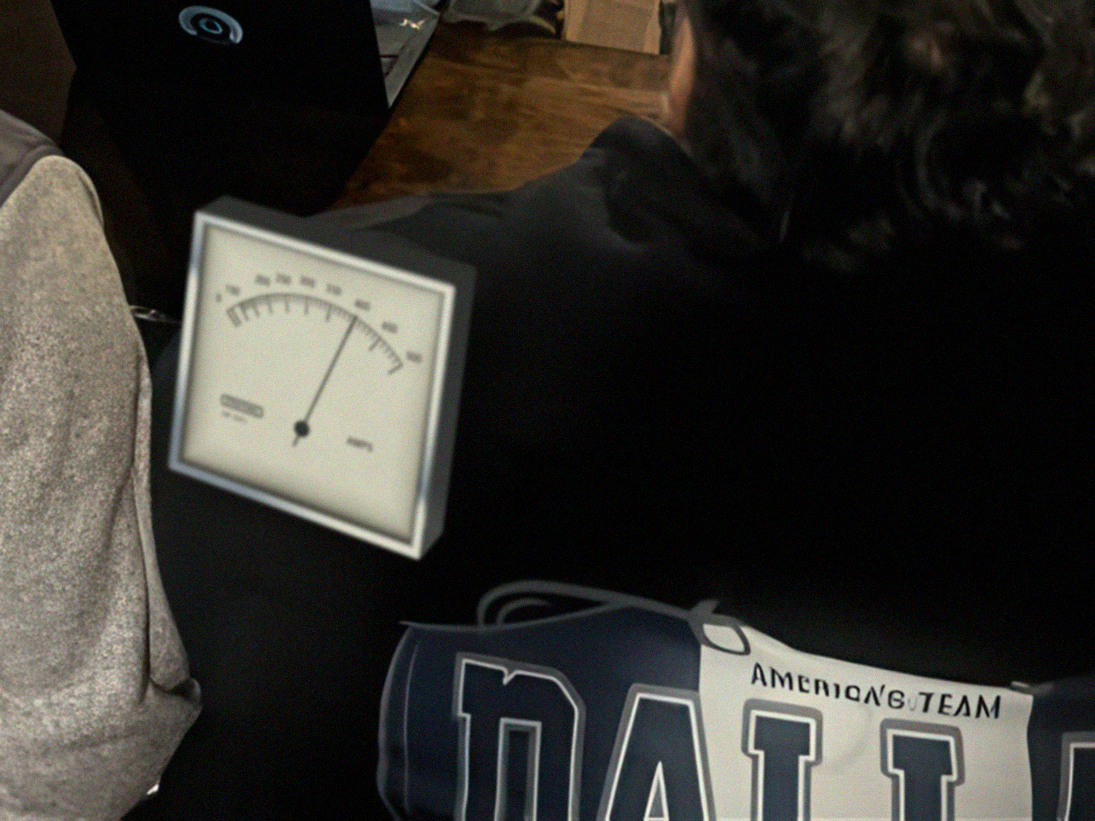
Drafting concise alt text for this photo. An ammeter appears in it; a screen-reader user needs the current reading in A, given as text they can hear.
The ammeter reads 400 A
